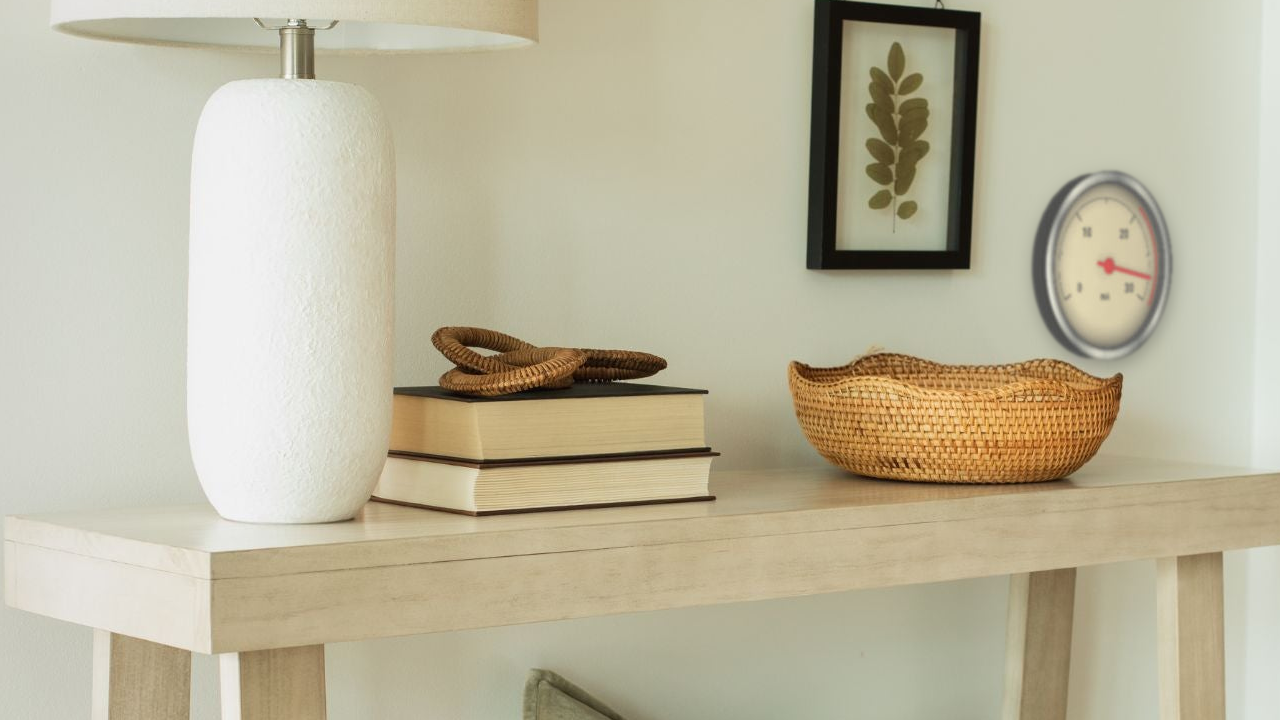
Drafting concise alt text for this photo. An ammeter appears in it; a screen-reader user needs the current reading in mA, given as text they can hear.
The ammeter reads 27.5 mA
